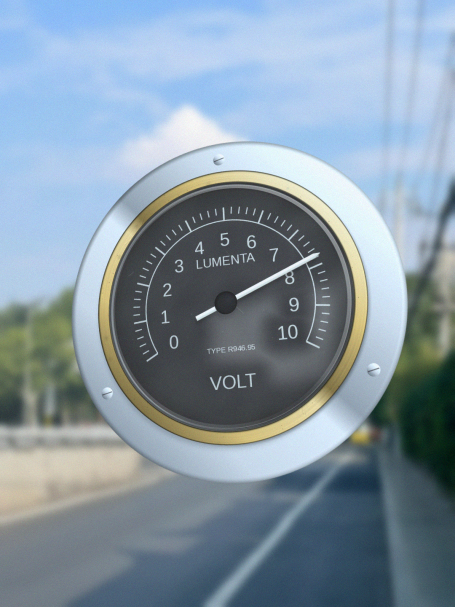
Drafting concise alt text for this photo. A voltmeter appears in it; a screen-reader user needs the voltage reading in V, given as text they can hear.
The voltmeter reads 7.8 V
